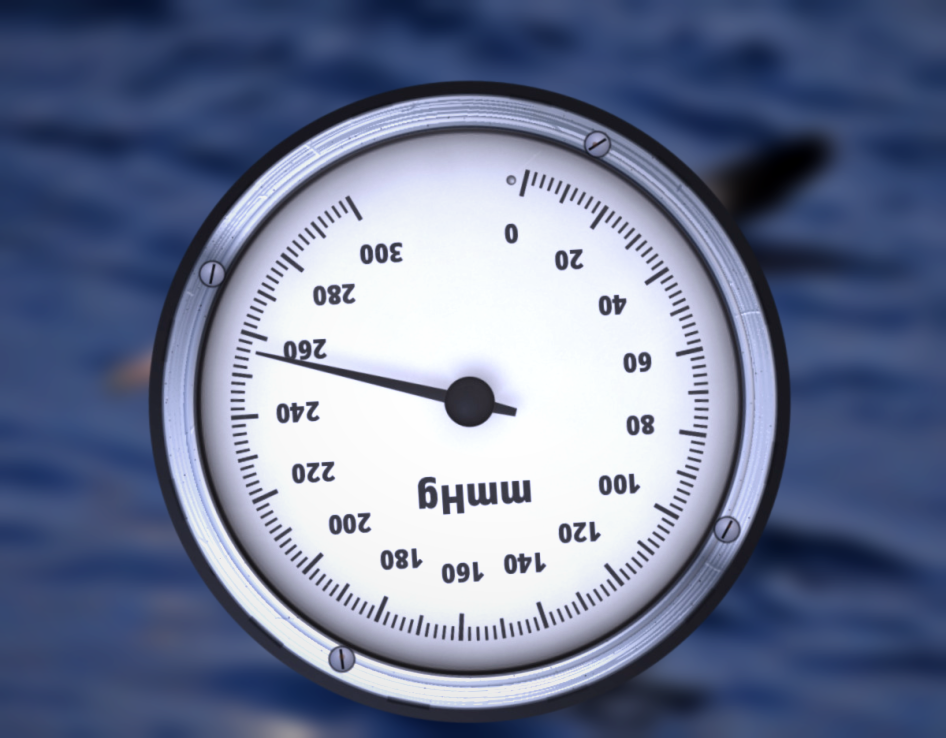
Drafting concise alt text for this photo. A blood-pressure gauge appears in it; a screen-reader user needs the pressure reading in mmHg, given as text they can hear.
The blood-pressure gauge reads 256 mmHg
